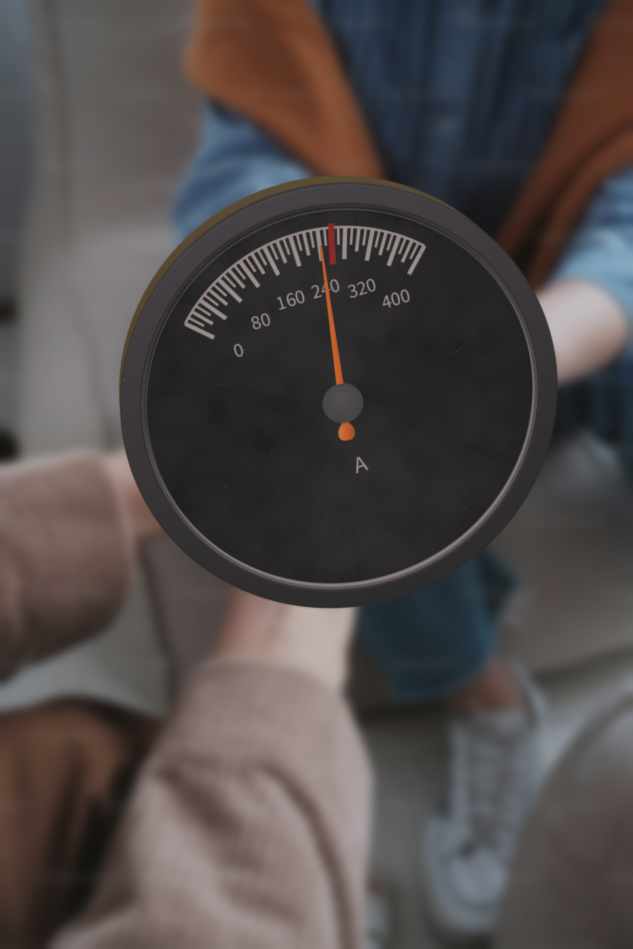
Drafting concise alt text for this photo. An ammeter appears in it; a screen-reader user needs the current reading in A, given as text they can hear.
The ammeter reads 240 A
